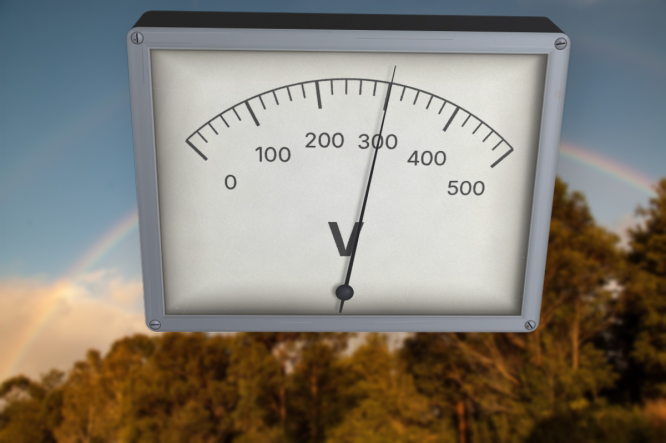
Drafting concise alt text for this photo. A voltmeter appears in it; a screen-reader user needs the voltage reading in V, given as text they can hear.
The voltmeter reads 300 V
